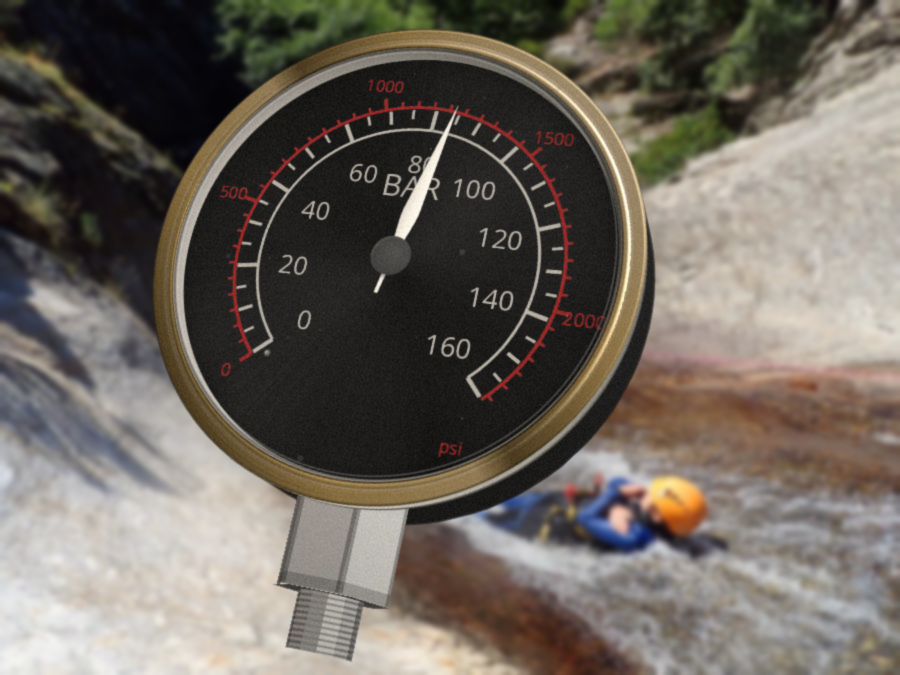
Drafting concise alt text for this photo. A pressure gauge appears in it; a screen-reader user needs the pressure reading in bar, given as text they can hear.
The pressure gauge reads 85 bar
